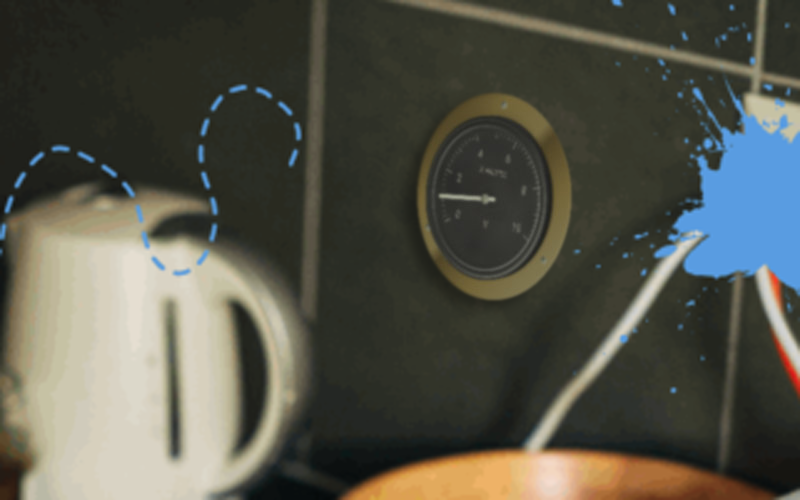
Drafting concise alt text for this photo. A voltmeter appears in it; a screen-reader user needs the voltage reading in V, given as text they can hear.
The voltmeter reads 1 V
